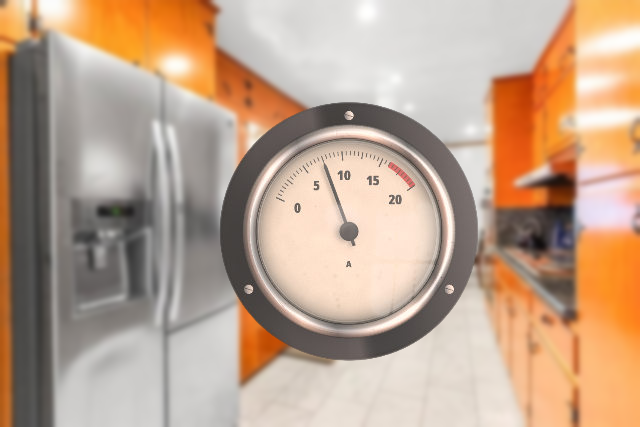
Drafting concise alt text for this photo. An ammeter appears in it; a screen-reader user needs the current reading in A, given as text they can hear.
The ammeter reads 7.5 A
